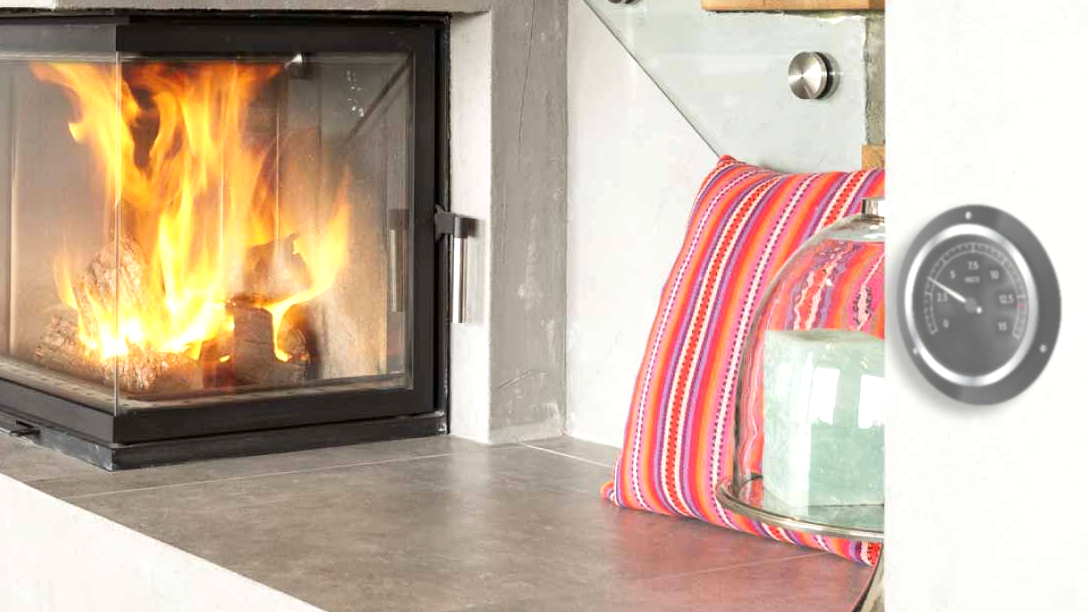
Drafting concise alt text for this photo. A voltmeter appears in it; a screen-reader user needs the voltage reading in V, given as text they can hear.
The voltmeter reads 3.5 V
